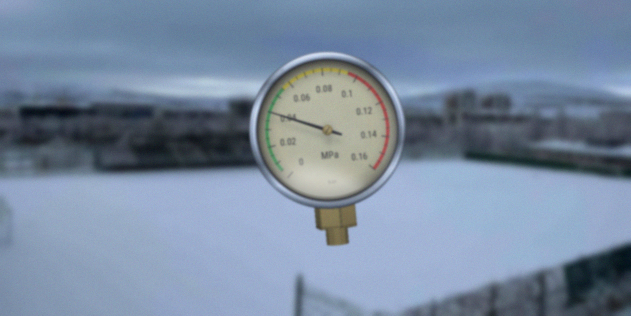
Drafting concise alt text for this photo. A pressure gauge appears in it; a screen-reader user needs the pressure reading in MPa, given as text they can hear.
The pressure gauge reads 0.04 MPa
